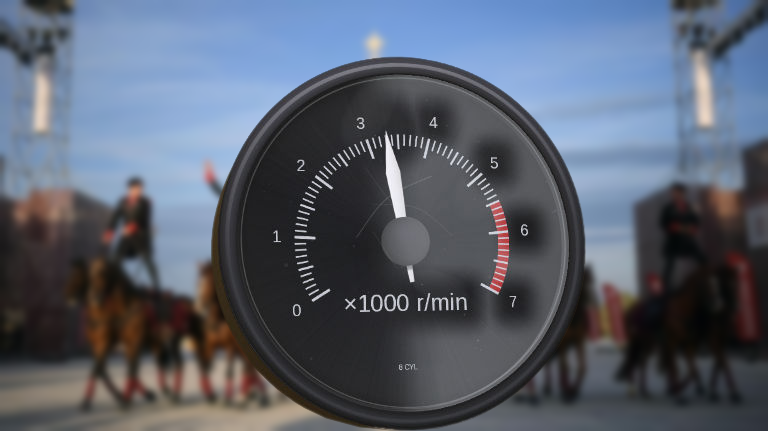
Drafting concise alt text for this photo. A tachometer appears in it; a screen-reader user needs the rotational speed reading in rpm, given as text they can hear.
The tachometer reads 3300 rpm
